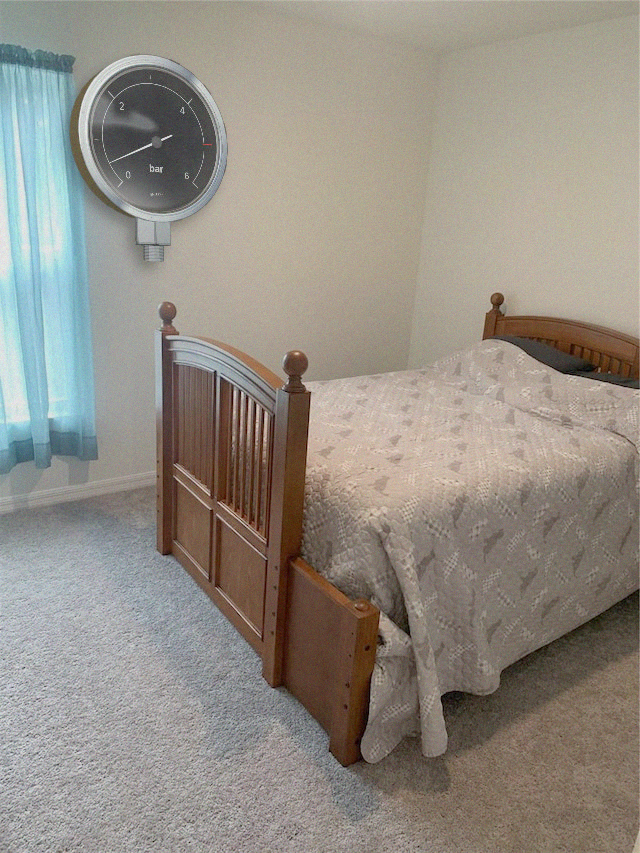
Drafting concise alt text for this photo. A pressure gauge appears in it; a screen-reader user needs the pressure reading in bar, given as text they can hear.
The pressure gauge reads 0.5 bar
